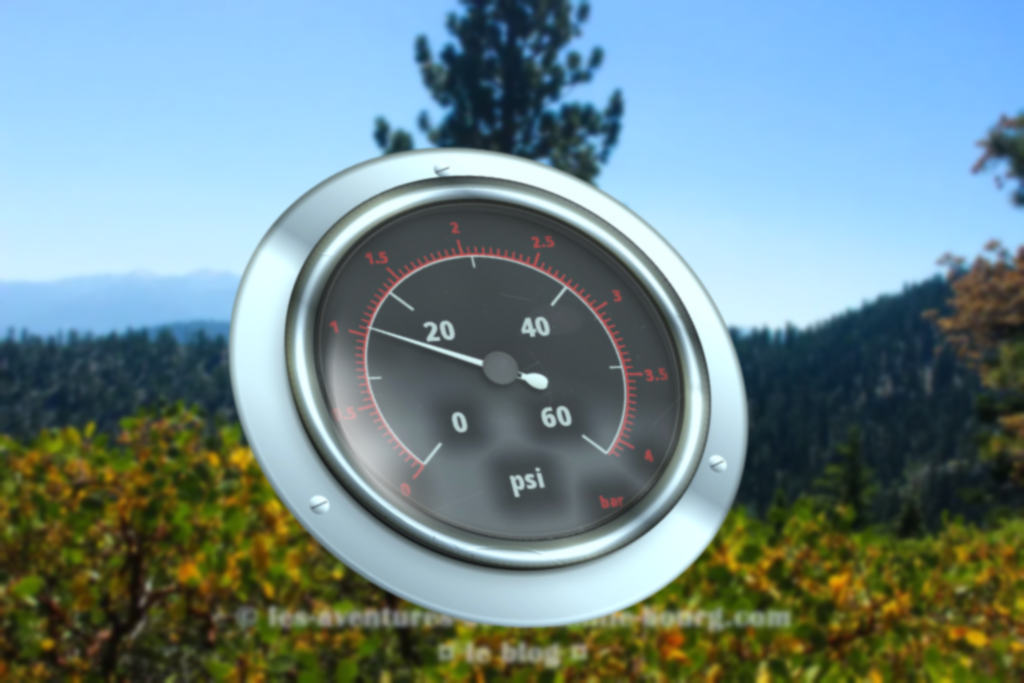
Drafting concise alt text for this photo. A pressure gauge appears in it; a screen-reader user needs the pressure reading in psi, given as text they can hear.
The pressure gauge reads 15 psi
